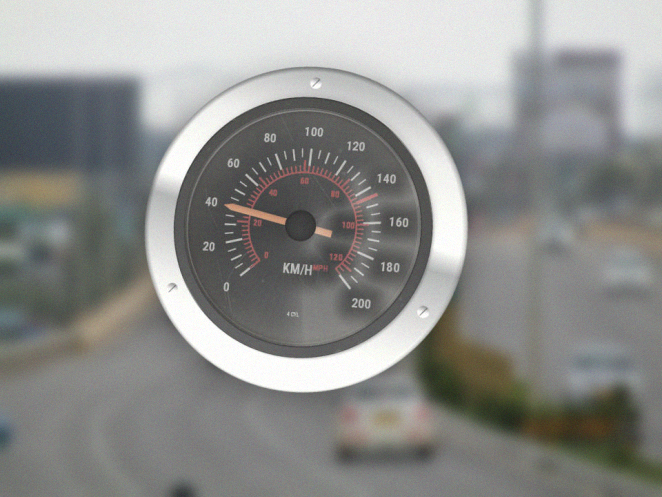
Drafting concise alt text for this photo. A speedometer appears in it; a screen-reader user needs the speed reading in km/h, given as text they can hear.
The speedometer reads 40 km/h
